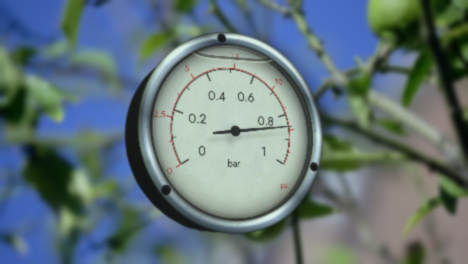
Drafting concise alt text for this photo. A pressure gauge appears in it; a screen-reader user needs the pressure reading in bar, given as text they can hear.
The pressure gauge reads 0.85 bar
